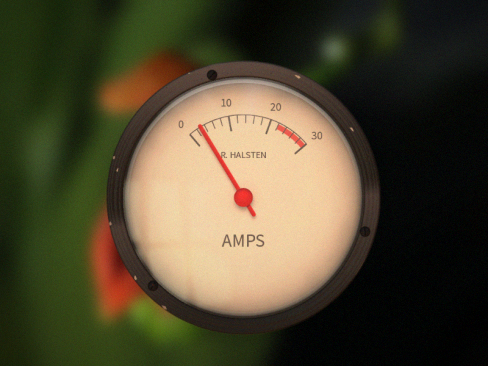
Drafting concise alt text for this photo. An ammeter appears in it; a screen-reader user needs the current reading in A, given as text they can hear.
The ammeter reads 3 A
